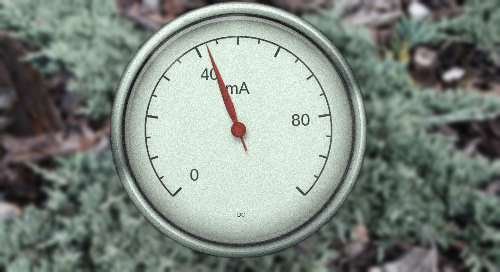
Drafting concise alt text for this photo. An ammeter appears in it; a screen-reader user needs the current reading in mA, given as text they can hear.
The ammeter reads 42.5 mA
